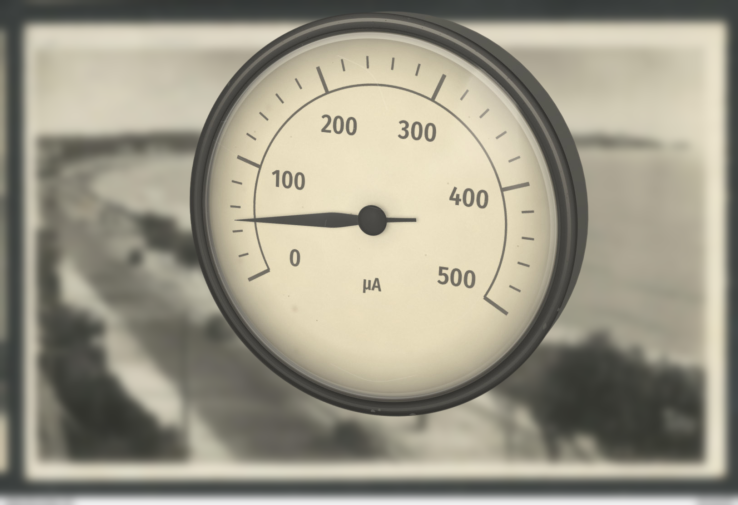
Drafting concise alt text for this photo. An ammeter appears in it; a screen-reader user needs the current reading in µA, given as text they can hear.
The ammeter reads 50 µA
